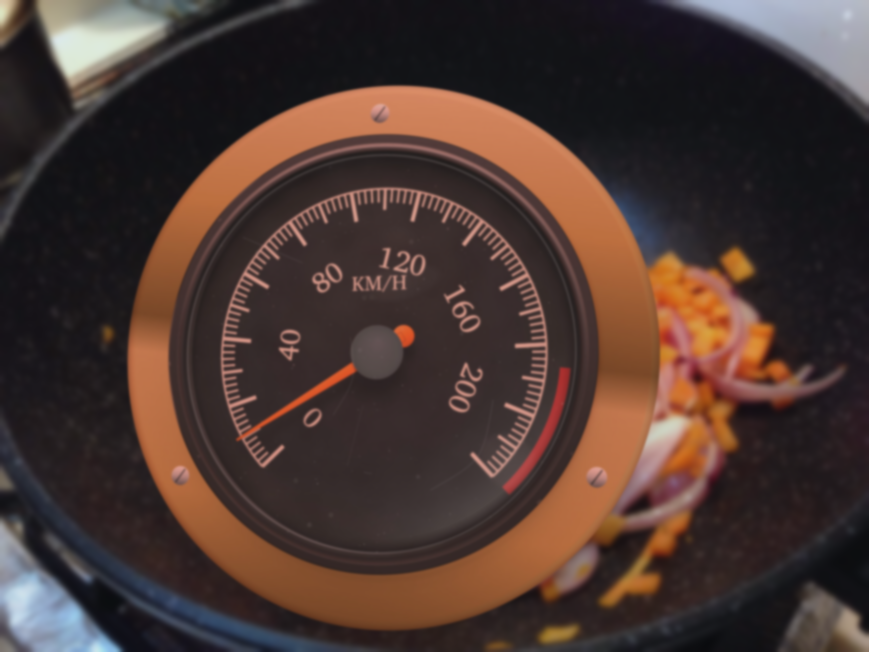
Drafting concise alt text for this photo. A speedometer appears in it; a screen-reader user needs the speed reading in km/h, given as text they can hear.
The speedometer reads 10 km/h
